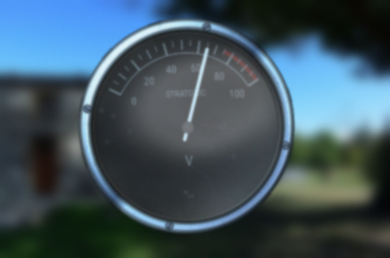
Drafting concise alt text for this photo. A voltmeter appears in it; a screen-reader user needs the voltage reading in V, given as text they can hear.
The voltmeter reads 65 V
